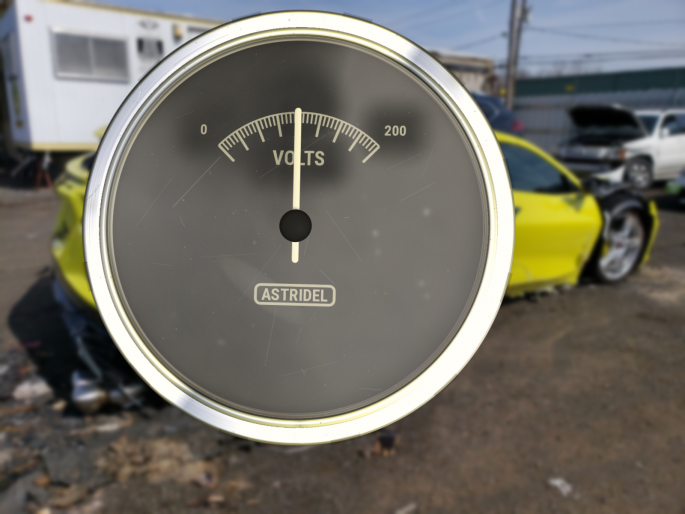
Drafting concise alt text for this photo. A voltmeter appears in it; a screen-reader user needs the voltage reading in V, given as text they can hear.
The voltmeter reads 100 V
